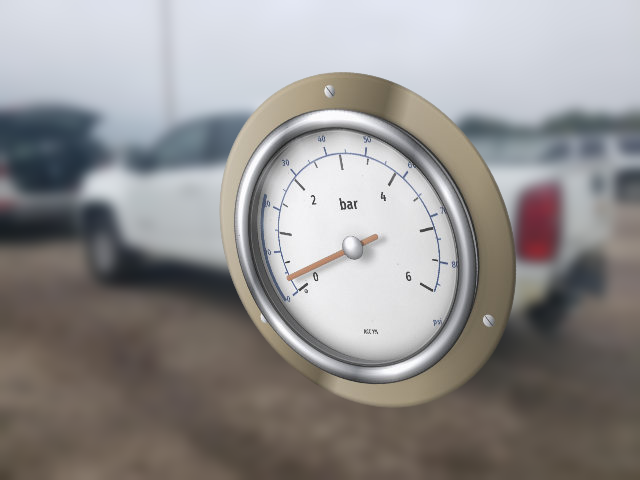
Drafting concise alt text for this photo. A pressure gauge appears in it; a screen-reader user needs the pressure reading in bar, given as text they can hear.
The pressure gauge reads 0.25 bar
